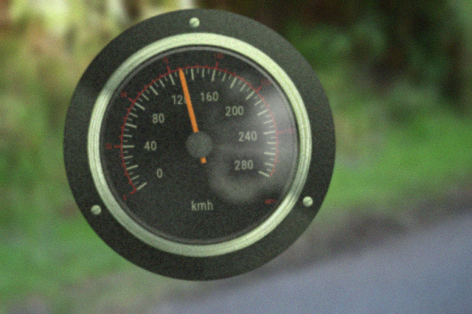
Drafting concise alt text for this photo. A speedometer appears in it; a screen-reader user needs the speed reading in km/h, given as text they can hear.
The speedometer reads 130 km/h
